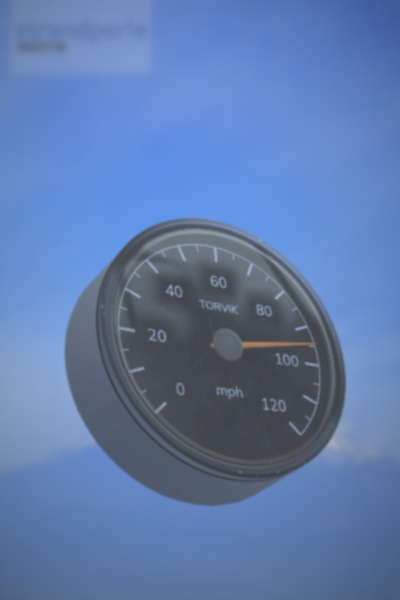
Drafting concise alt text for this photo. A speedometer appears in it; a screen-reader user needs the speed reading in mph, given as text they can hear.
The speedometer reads 95 mph
